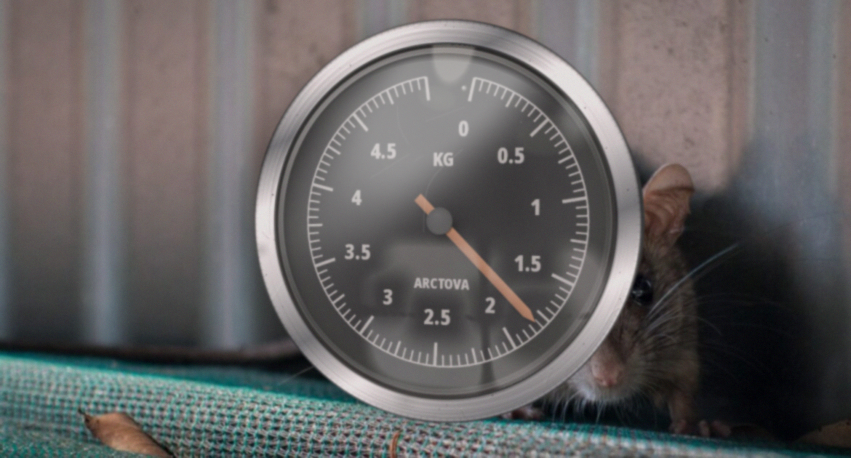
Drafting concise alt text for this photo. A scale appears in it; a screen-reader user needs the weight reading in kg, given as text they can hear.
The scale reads 1.8 kg
